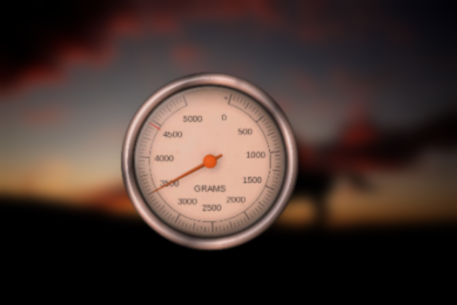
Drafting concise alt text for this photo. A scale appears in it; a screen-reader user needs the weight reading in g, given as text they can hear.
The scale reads 3500 g
